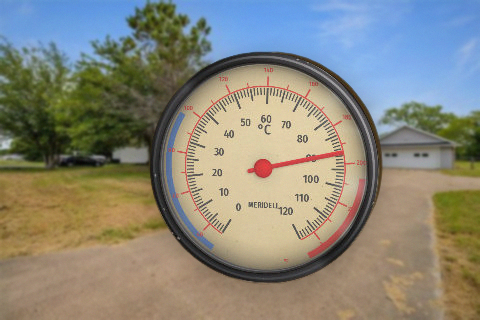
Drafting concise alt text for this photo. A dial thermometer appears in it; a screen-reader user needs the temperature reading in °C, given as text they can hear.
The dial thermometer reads 90 °C
